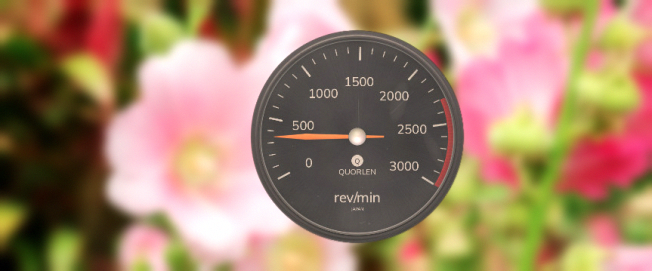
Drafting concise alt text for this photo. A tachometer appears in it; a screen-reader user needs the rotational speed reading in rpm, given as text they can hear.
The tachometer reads 350 rpm
